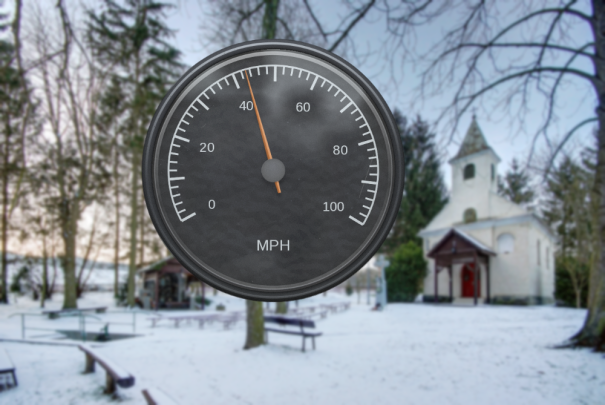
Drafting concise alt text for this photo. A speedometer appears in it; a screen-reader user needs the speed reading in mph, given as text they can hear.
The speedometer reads 43 mph
